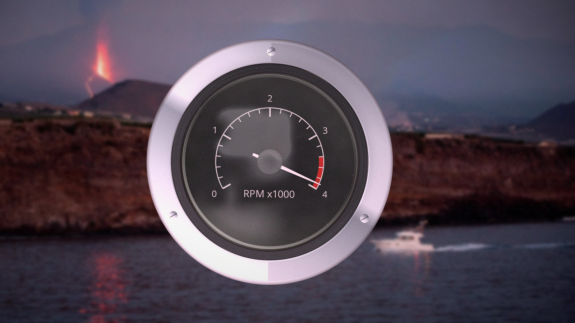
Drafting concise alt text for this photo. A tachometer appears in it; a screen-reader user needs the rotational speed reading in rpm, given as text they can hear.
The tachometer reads 3900 rpm
